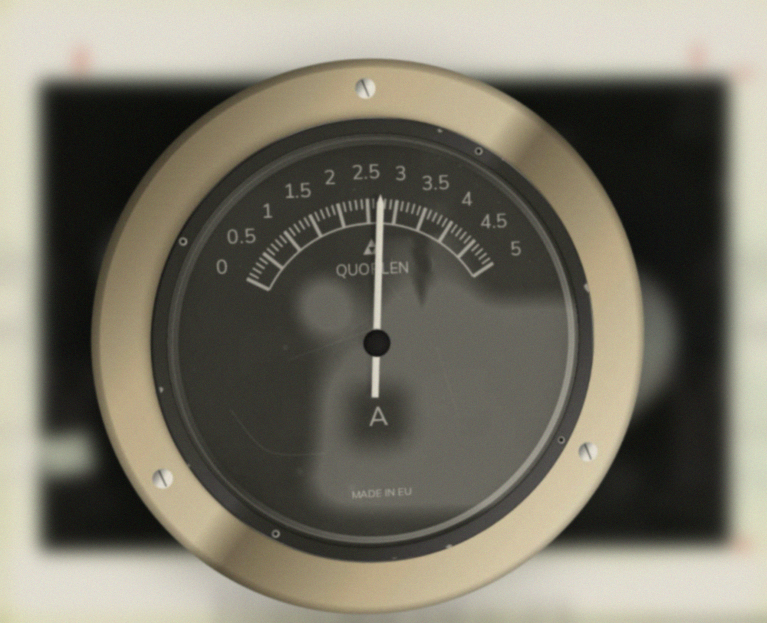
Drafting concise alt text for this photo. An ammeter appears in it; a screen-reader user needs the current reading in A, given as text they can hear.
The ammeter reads 2.7 A
